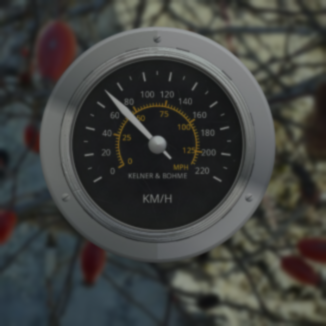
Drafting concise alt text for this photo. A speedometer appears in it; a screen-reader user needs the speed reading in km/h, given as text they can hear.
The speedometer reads 70 km/h
